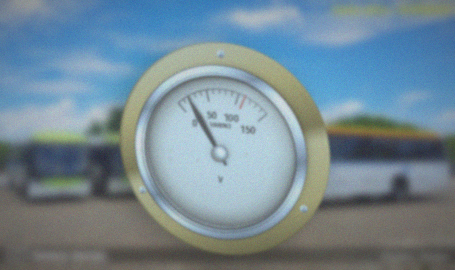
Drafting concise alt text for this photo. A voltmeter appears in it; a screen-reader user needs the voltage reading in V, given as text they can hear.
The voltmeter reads 20 V
